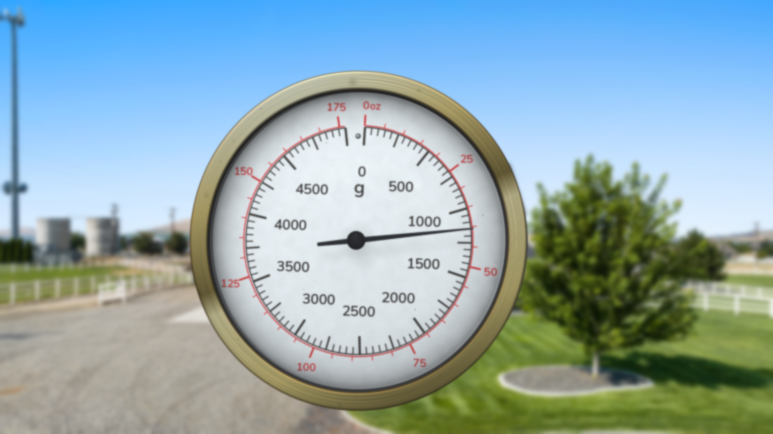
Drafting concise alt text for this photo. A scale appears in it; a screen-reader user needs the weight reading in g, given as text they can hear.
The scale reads 1150 g
